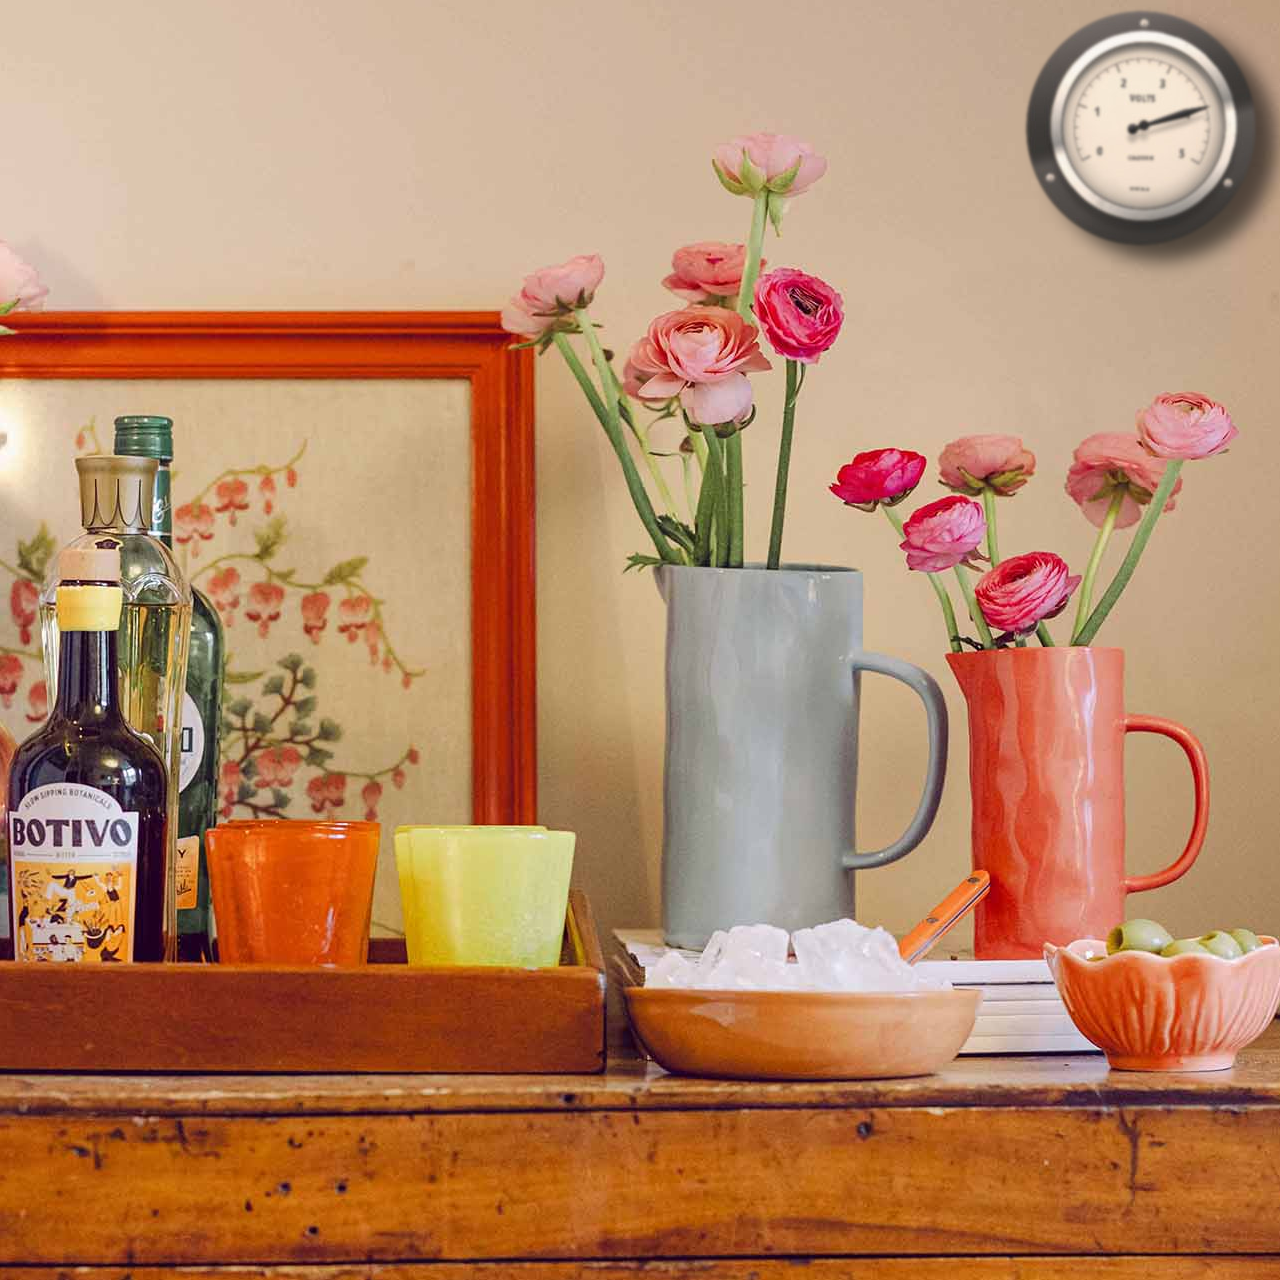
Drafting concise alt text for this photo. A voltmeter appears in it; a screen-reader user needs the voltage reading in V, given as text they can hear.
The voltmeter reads 4 V
